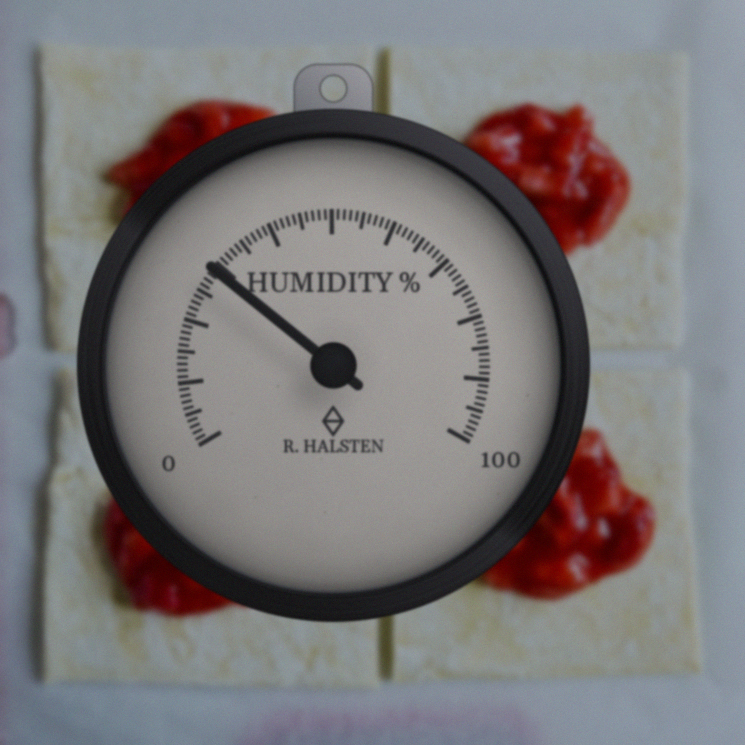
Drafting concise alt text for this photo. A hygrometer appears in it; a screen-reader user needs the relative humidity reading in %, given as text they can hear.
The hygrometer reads 29 %
